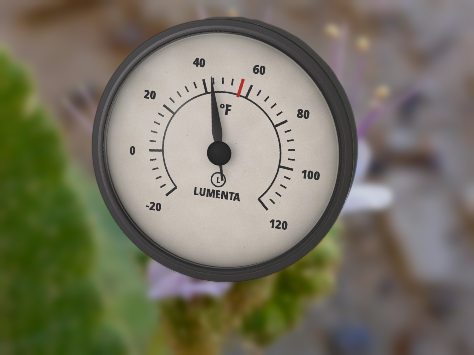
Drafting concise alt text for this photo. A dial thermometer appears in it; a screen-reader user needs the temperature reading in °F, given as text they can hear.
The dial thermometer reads 44 °F
